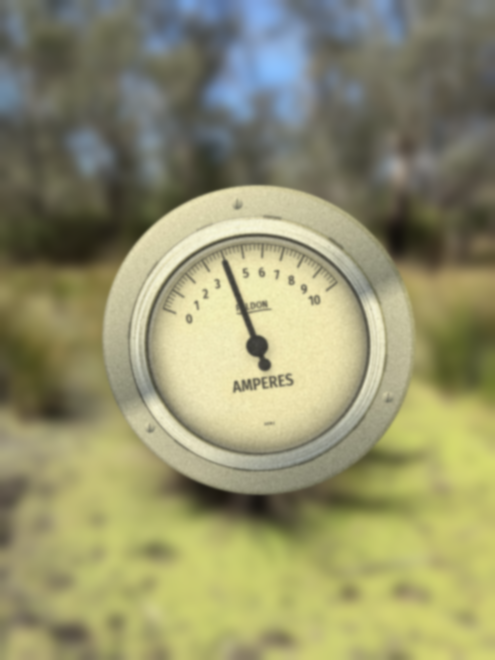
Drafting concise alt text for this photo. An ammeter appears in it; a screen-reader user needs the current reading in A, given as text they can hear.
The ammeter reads 4 A
